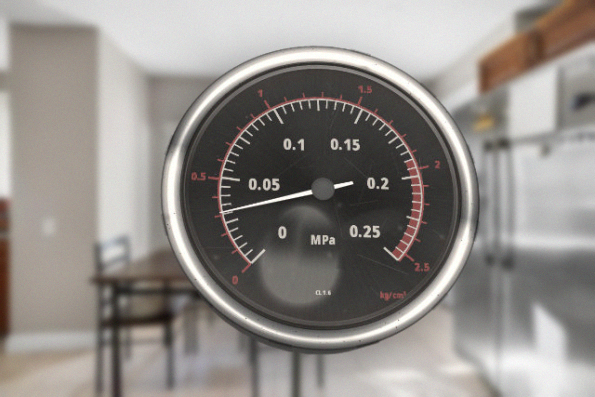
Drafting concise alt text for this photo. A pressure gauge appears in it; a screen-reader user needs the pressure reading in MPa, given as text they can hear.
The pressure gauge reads 0.03 MPa
